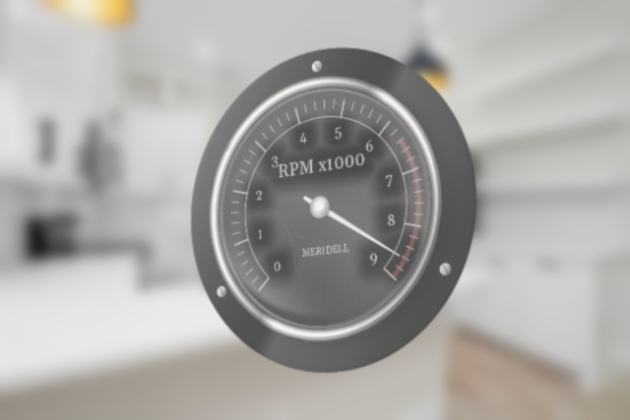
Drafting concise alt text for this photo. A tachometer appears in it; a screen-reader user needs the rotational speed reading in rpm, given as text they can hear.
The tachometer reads 8600 rpm
